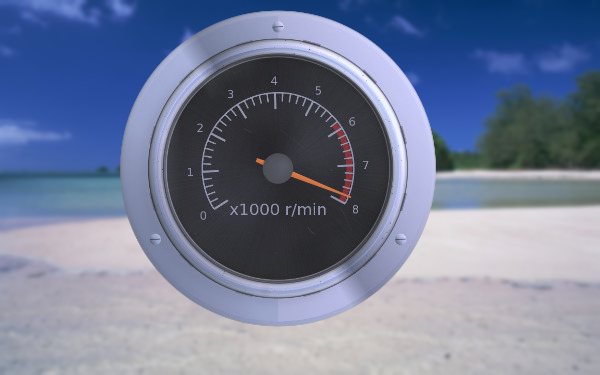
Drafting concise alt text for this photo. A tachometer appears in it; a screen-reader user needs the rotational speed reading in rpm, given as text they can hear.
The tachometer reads 7800 rpm
